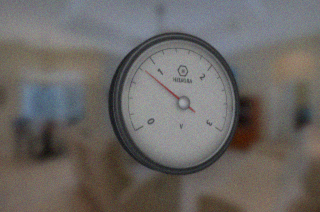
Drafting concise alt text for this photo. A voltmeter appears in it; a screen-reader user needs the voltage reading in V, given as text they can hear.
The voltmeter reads 0.8 V
